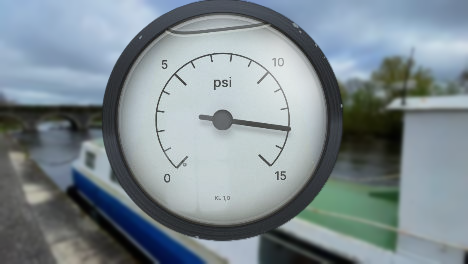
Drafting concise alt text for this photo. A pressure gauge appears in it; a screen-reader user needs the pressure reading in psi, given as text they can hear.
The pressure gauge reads 13 psi
